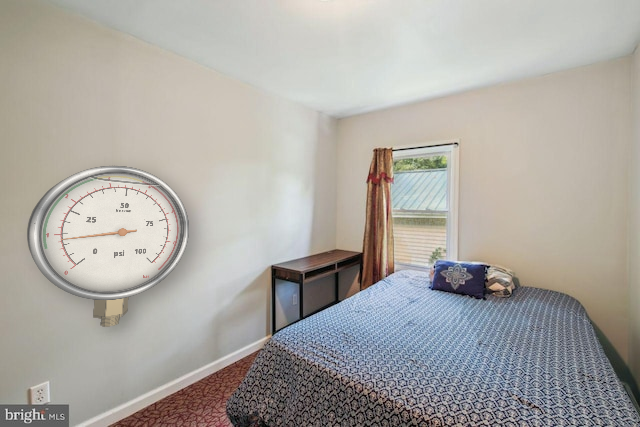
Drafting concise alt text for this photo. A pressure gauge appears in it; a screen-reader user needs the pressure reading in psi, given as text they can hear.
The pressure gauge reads 12.5 psi
